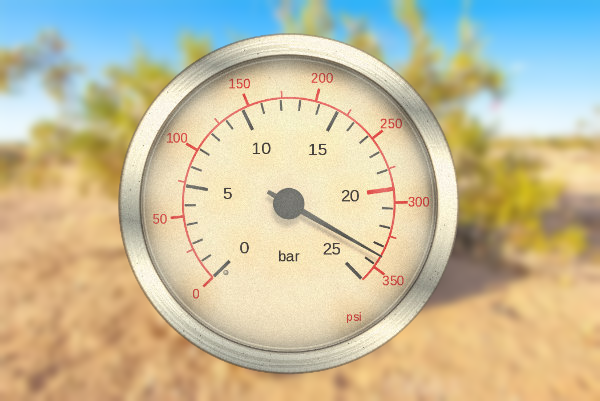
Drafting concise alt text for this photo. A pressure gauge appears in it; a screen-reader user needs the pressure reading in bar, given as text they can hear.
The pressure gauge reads 23.5 bar
